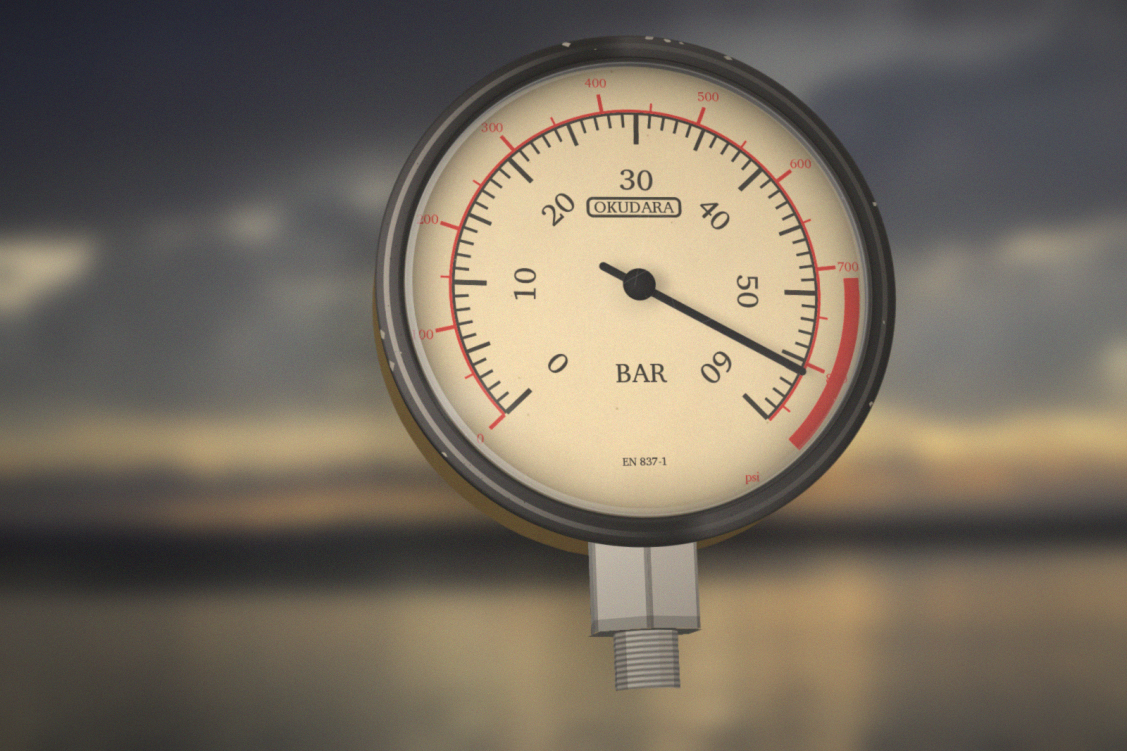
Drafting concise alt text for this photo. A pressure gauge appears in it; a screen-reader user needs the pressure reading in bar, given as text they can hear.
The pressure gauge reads 56 bar
